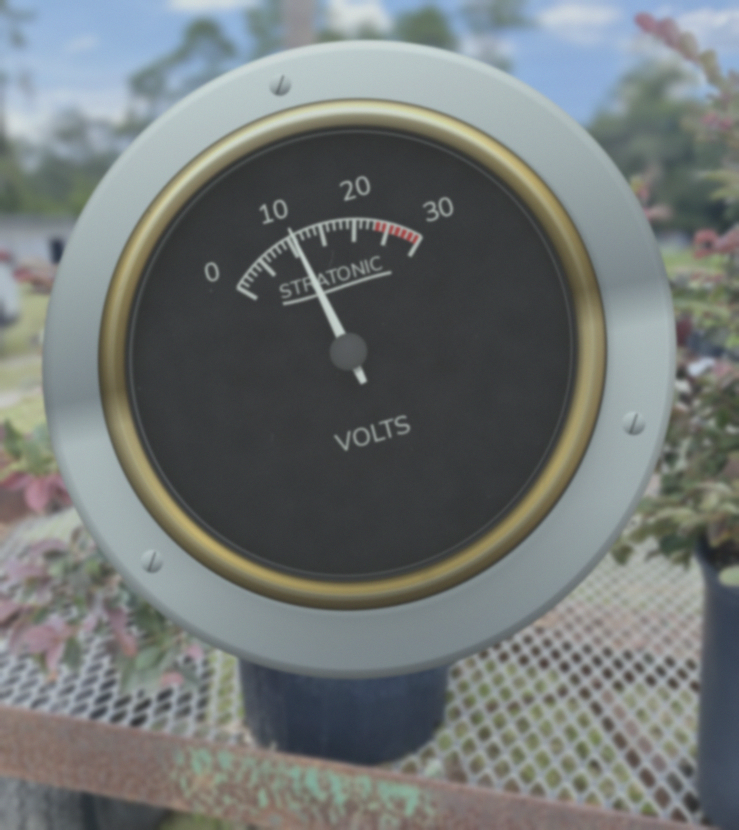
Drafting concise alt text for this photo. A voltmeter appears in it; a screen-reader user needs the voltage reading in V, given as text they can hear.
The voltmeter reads 11 V
